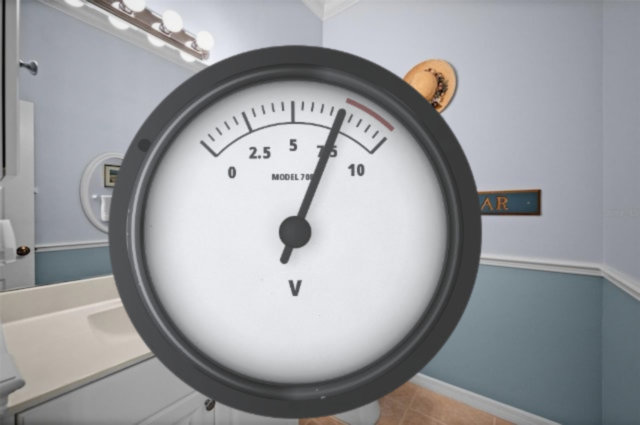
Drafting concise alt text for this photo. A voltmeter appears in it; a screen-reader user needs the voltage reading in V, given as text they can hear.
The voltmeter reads 7.5 V
